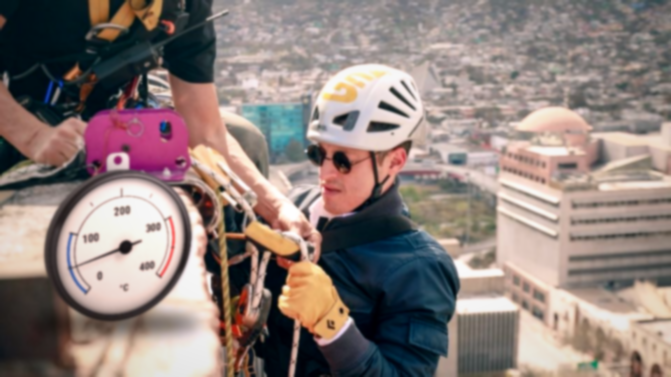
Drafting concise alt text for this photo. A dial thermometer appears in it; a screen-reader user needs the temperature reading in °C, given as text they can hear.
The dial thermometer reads 50 °C
